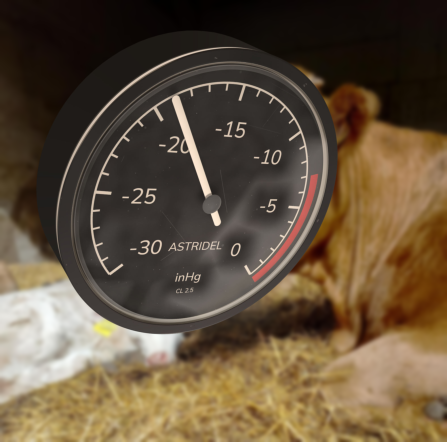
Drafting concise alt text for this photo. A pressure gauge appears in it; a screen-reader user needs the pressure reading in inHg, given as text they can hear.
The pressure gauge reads -19 inHg
